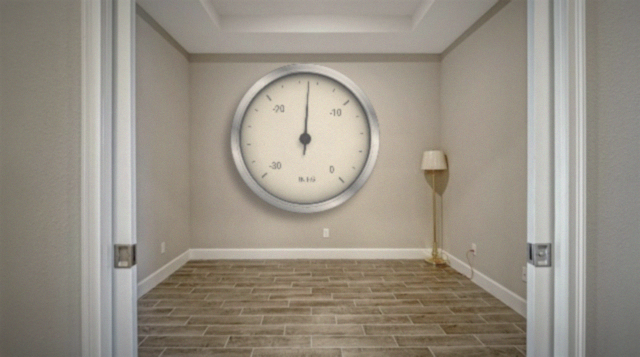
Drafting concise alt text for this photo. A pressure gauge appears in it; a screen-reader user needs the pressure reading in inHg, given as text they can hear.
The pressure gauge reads -15 inHg
